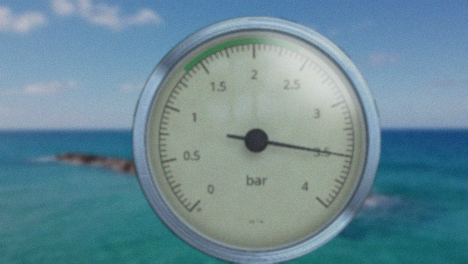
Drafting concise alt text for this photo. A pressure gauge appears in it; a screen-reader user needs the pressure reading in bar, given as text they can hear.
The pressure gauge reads 3.5 bar
